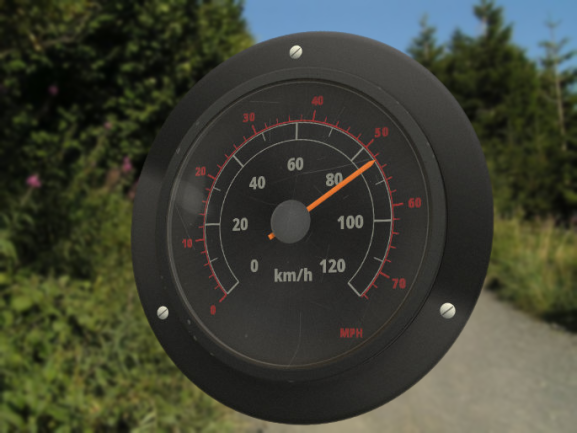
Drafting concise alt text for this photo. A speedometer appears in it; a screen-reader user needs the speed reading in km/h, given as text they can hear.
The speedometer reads 85 km/h
